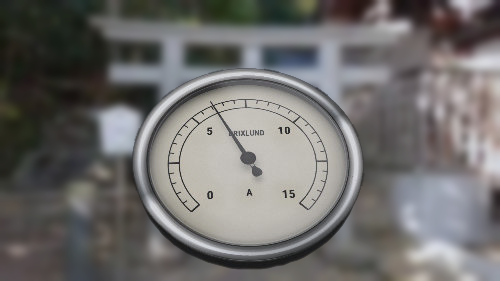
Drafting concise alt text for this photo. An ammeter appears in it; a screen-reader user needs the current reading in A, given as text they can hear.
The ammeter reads 6 A
